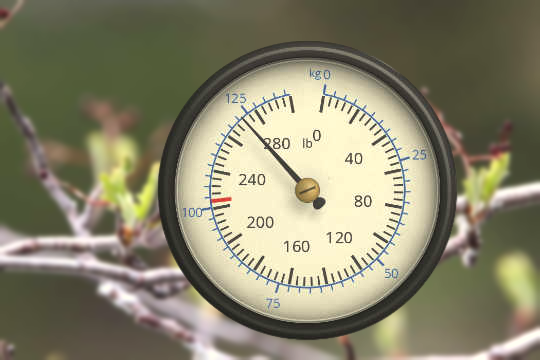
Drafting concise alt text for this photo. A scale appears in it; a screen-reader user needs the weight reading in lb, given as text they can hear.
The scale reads 272 lb
